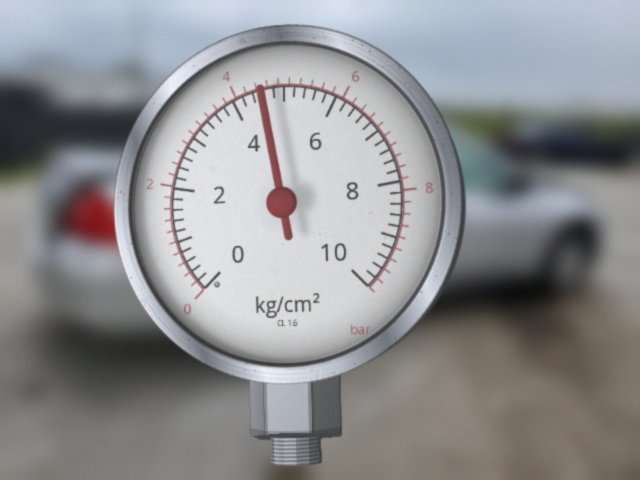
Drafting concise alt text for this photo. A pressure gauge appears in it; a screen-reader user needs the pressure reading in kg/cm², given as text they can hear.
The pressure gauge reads 4.6 kg/cm²
